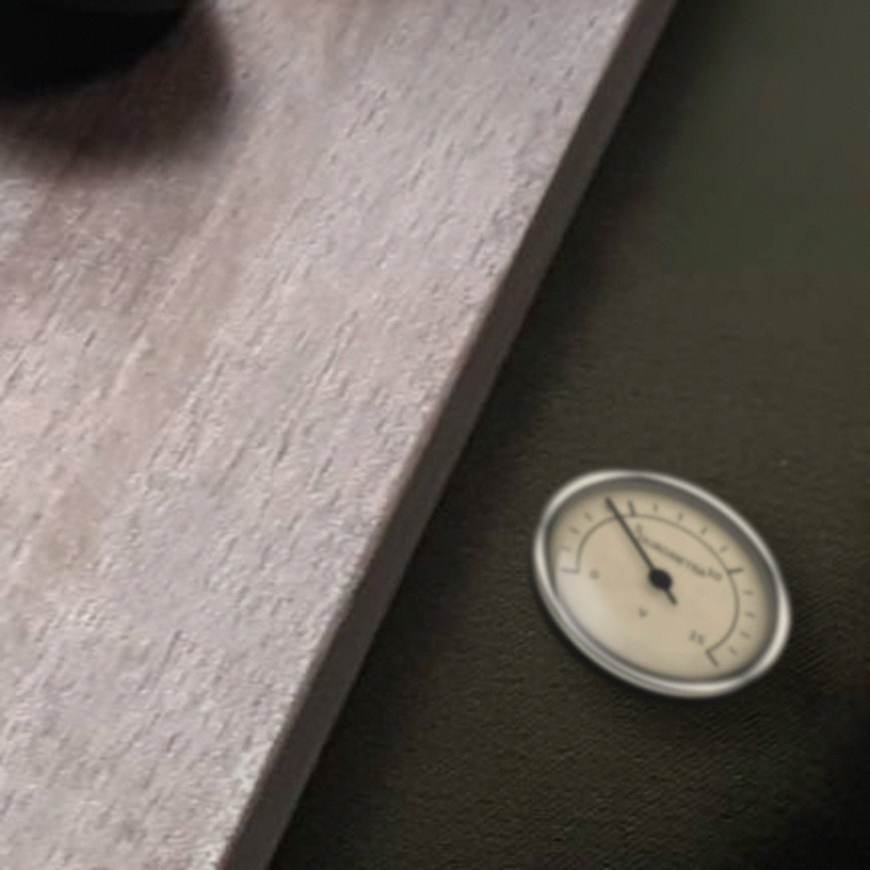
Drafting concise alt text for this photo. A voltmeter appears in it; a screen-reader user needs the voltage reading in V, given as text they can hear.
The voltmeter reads 4 V
